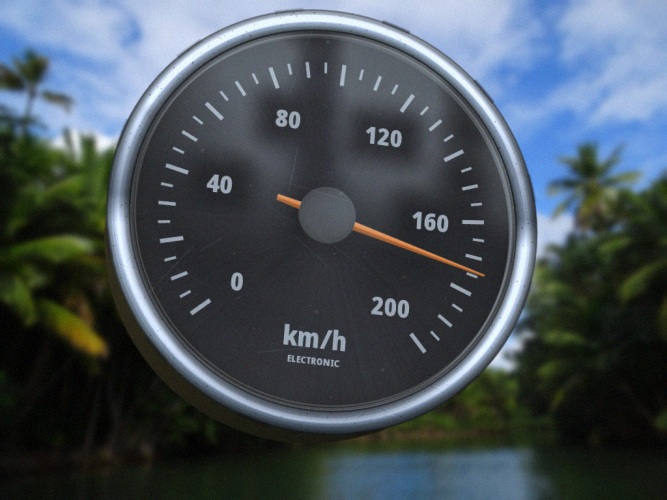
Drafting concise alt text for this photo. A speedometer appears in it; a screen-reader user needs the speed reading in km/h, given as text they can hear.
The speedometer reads 175 km/h
